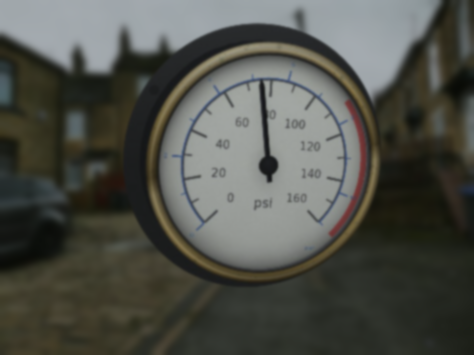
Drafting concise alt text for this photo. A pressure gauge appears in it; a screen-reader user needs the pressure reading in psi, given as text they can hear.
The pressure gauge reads 75 psi
